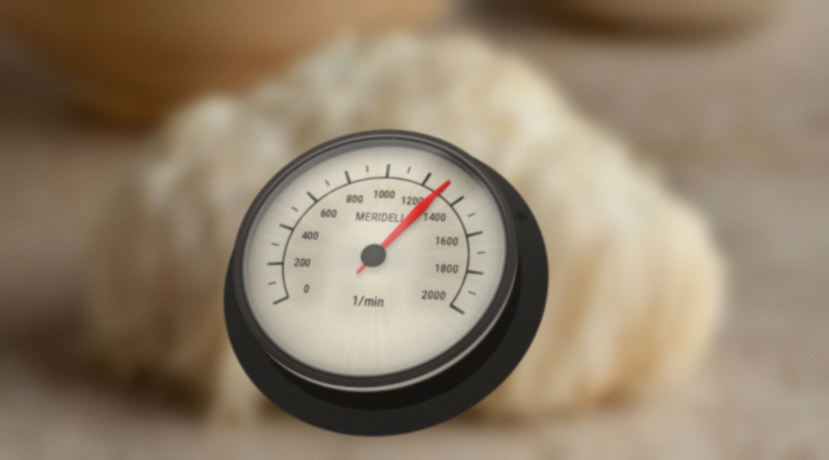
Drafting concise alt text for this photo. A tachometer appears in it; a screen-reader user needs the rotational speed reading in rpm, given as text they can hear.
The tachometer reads 1300 rpm
